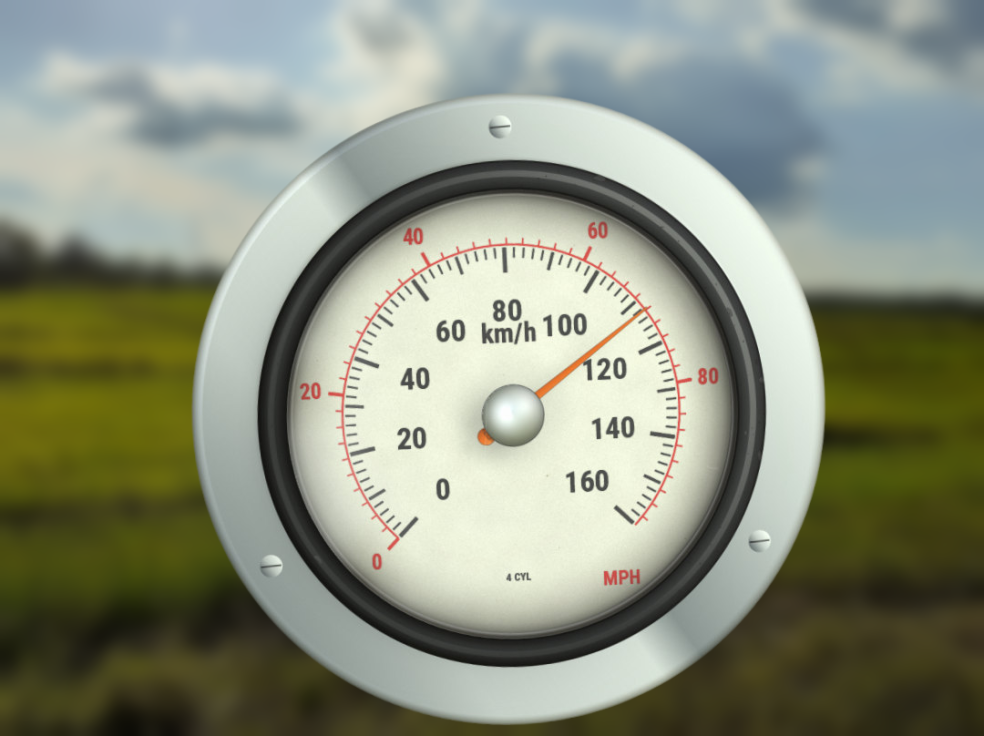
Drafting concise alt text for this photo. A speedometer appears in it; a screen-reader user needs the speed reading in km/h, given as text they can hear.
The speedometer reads 112 km/h
